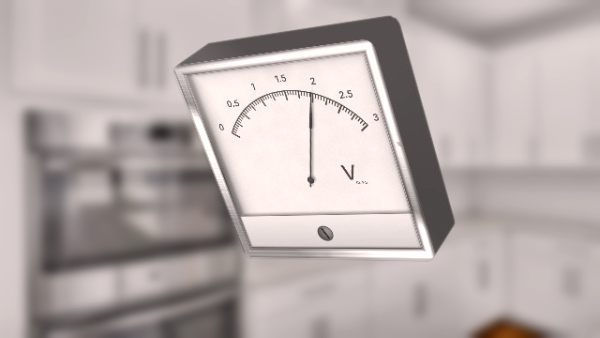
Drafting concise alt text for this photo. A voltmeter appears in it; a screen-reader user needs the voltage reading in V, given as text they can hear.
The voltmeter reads 2 V
